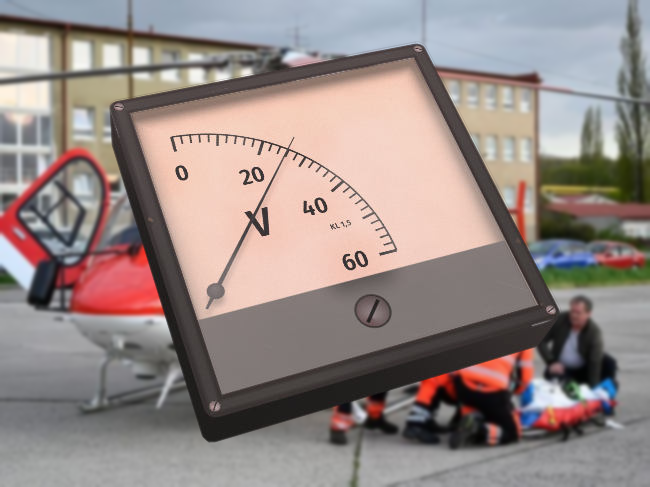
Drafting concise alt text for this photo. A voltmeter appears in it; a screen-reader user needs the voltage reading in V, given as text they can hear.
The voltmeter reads 26 V
